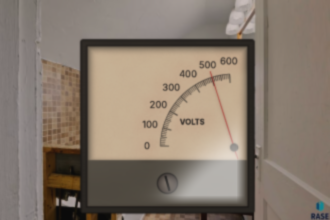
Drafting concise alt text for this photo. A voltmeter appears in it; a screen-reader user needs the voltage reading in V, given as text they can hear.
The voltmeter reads 500 V
